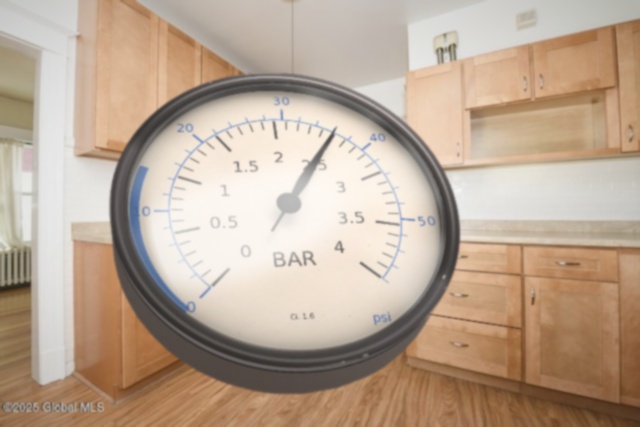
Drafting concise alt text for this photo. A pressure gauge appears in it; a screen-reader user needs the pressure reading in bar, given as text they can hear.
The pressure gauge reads 2.5 bar
